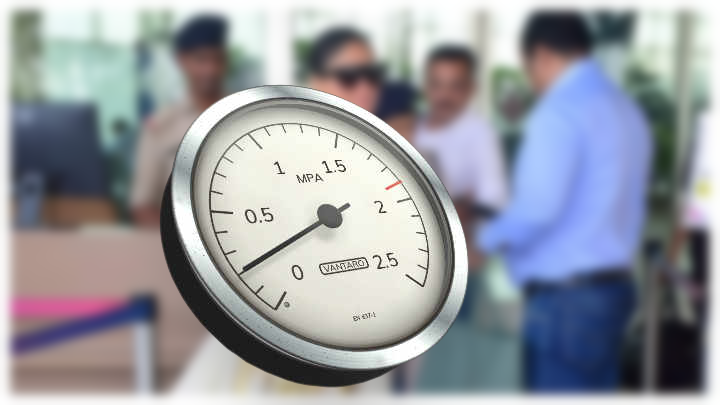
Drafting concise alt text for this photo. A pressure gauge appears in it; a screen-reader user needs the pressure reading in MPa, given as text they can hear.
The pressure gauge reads 0.2 MPa
